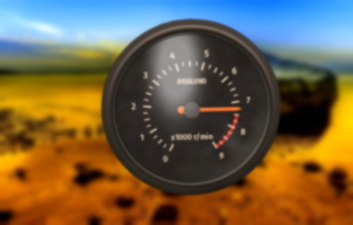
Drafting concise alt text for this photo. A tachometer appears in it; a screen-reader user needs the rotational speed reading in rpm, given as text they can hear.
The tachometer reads 7250 rpm
